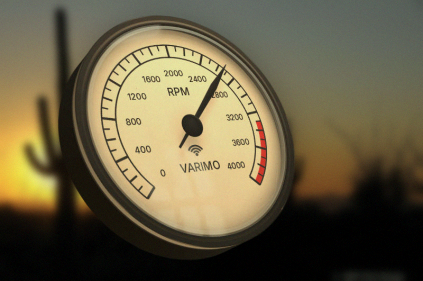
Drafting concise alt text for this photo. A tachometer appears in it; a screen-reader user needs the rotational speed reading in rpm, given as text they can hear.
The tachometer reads 2650 rpm
